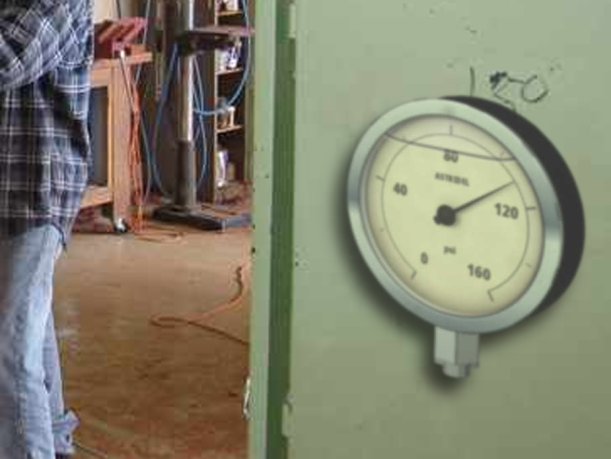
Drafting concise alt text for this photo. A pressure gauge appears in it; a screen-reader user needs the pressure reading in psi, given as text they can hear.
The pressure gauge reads 110 psi
